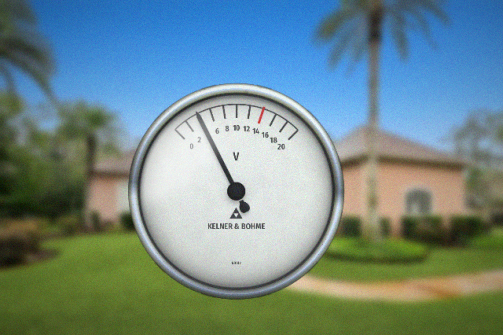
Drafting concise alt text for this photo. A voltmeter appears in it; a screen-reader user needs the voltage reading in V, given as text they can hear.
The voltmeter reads 4 V
